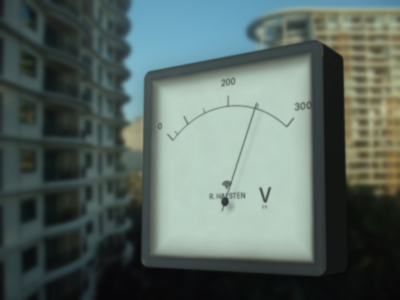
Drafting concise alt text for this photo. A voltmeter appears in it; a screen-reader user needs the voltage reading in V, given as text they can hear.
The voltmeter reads 250 V
